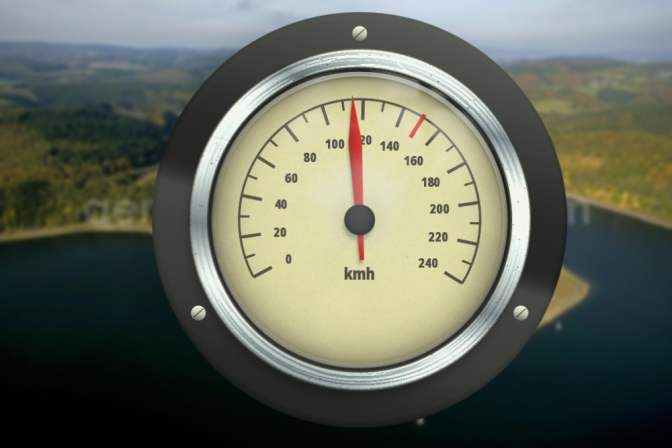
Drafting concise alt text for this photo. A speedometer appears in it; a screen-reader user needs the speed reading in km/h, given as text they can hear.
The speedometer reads 115 km/h
